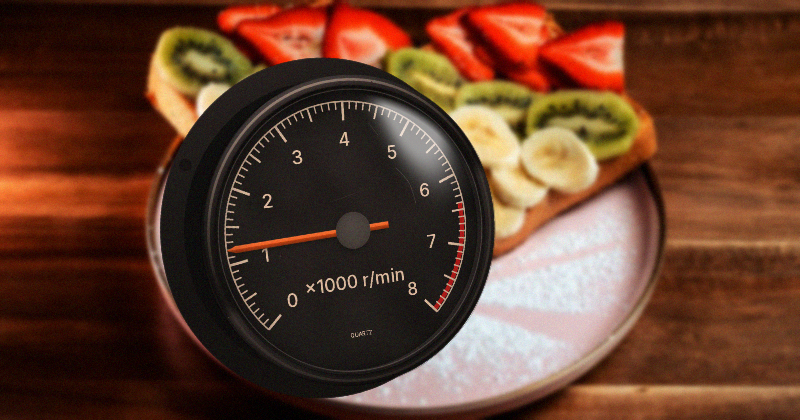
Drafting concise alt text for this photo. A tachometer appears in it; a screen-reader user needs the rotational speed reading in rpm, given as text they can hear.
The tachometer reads 1200 rpm
